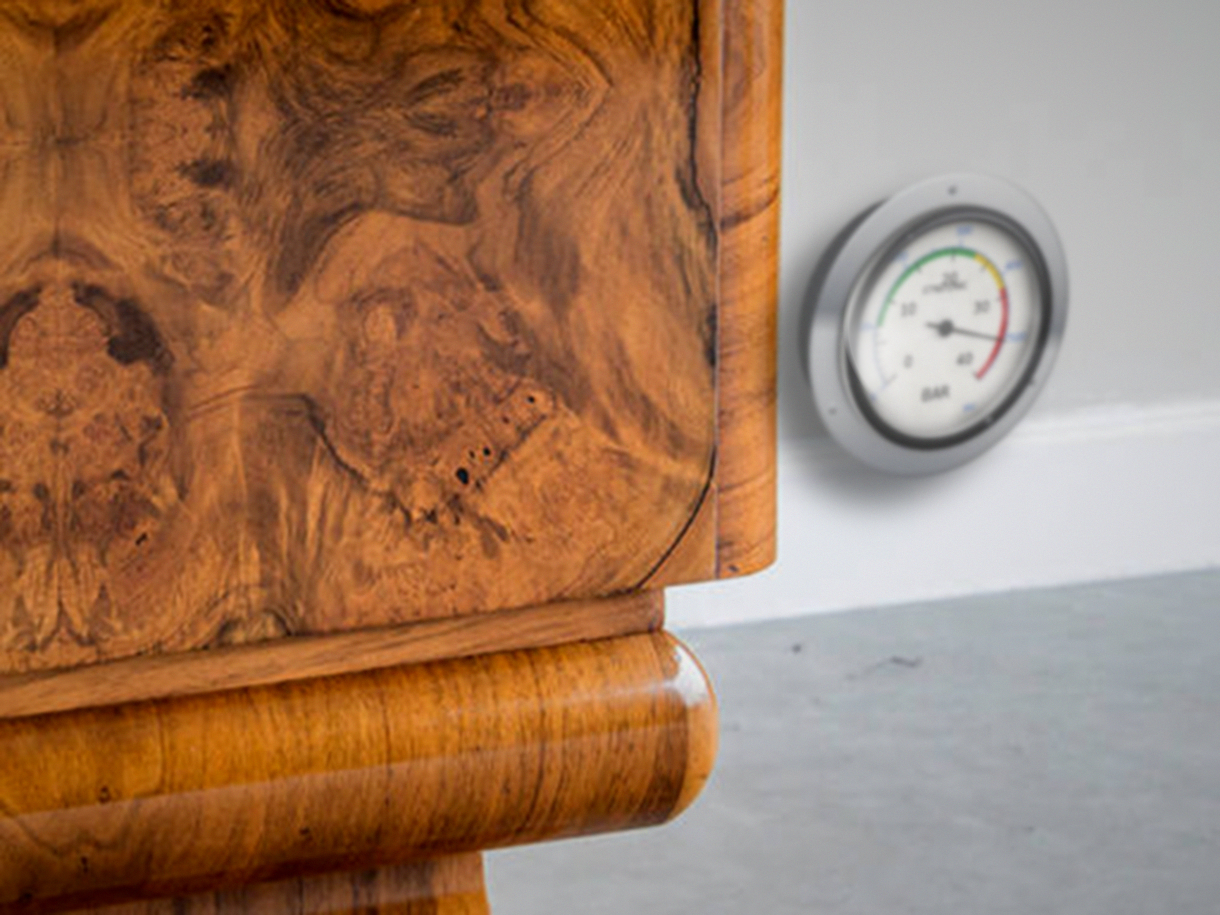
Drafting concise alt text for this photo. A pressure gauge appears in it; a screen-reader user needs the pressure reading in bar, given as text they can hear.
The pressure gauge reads 35 bar
